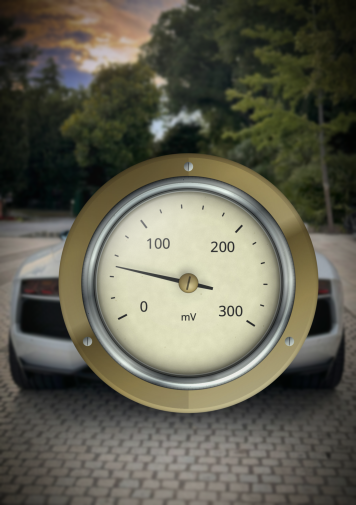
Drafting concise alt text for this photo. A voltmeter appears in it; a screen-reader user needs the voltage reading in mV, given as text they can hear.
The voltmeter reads 50 mV
